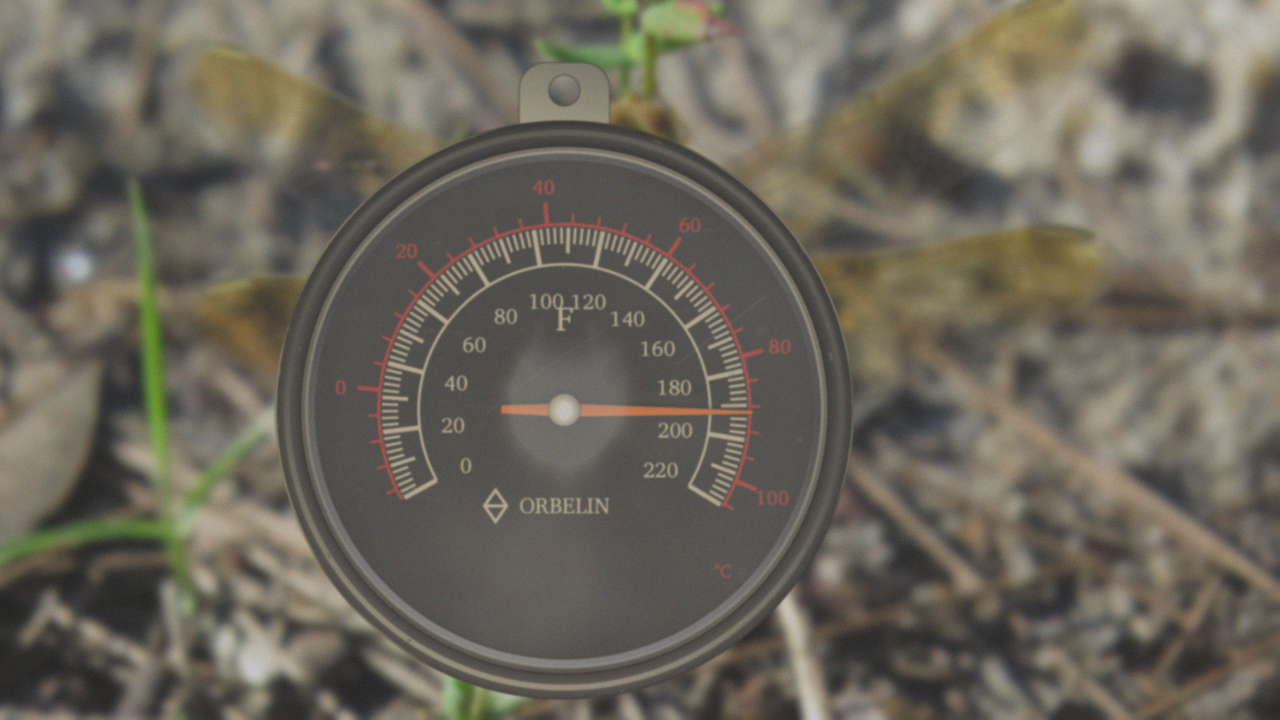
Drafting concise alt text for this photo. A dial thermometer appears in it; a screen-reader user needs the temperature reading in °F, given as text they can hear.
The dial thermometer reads 192 °F
